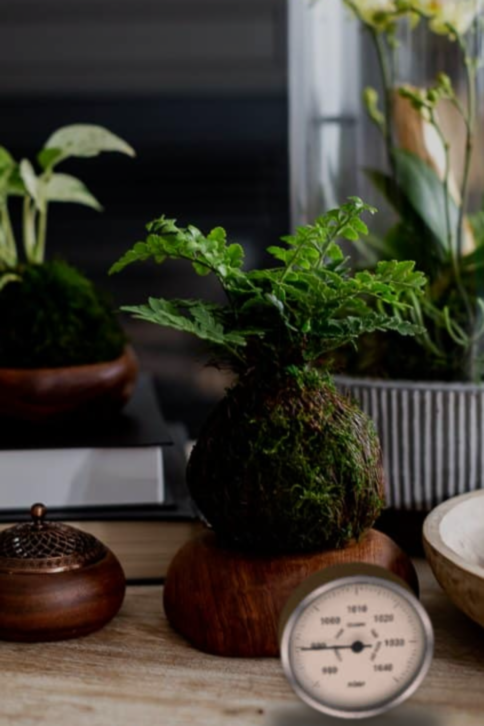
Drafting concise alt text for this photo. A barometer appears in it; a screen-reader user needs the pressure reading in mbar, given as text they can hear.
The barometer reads 990 mbar
